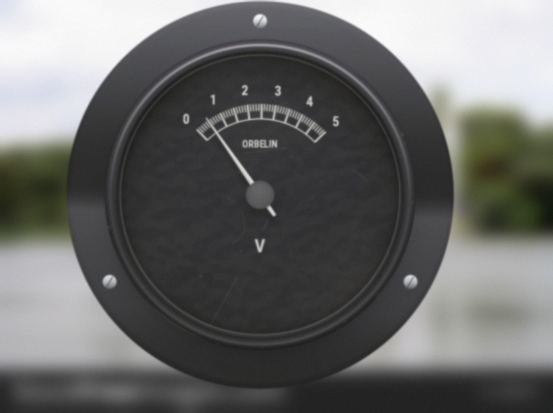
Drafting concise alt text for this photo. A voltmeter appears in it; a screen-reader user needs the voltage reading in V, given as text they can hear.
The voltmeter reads 0.5 V
